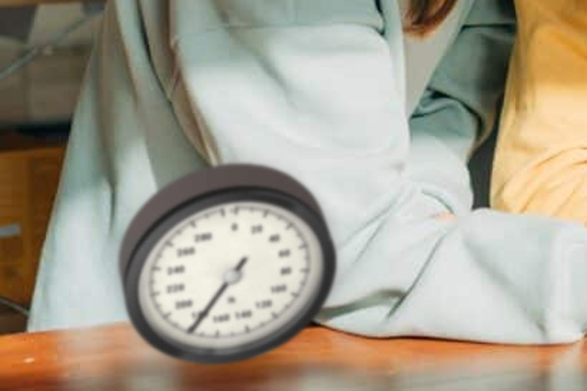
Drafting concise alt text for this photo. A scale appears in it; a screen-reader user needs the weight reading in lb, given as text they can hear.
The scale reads 180 lb
